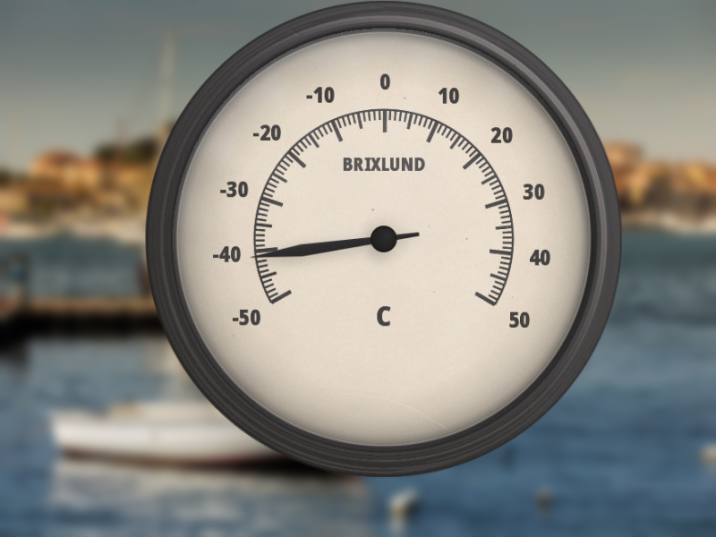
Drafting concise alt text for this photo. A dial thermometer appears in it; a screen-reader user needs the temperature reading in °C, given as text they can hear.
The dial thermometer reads -41 °C
